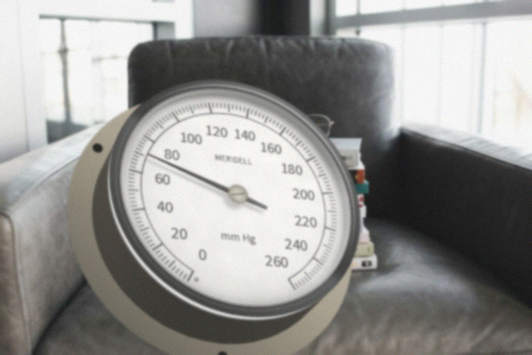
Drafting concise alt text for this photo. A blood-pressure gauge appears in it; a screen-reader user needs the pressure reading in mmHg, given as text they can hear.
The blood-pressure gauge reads 70 mmHg
